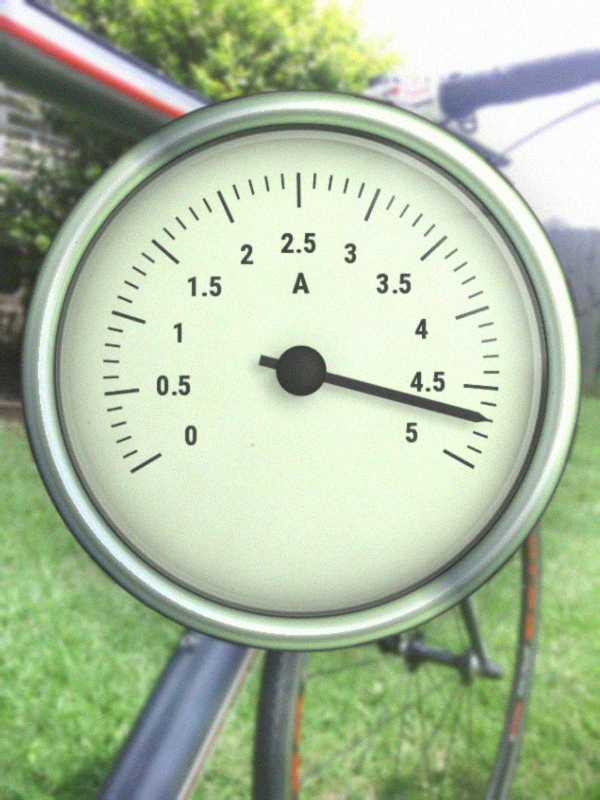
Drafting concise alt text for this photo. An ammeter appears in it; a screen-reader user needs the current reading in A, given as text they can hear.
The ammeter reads 4.7 A
